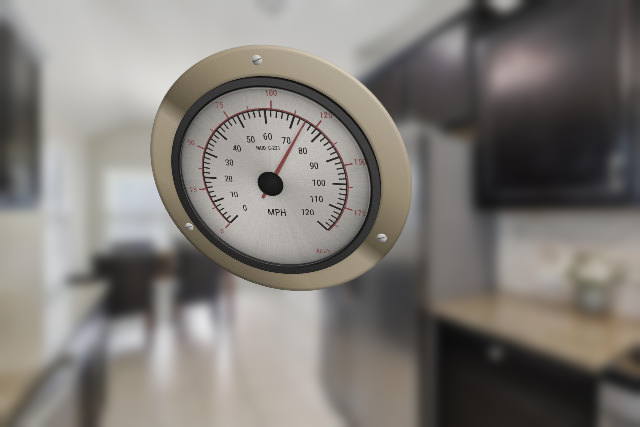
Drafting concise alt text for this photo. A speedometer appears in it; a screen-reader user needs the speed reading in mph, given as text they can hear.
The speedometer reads 74 mph
